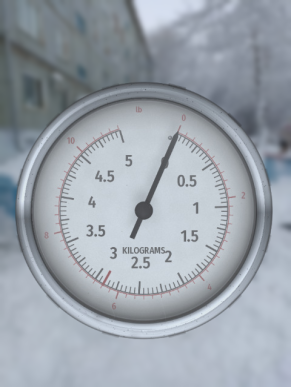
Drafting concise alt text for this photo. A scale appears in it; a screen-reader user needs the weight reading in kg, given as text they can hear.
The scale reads 0 kg
